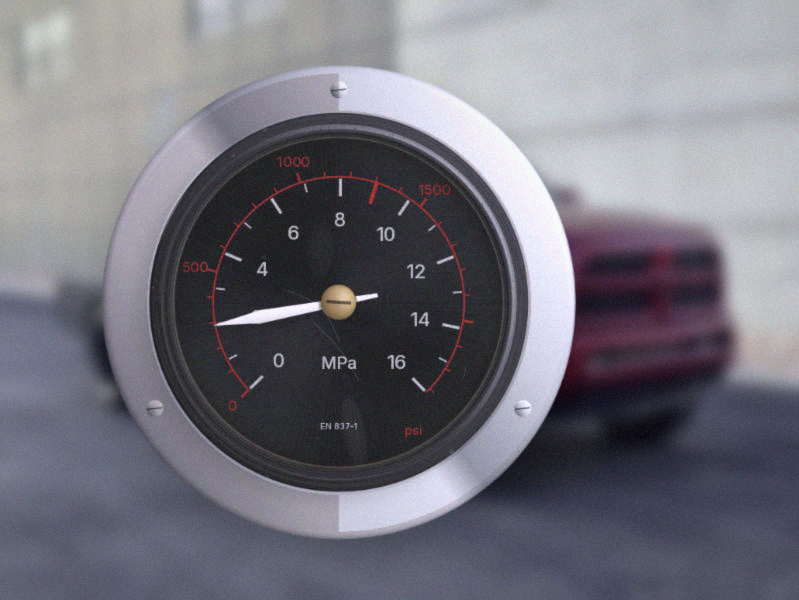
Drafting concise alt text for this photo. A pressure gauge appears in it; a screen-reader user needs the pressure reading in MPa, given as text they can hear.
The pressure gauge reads 2 MPa
